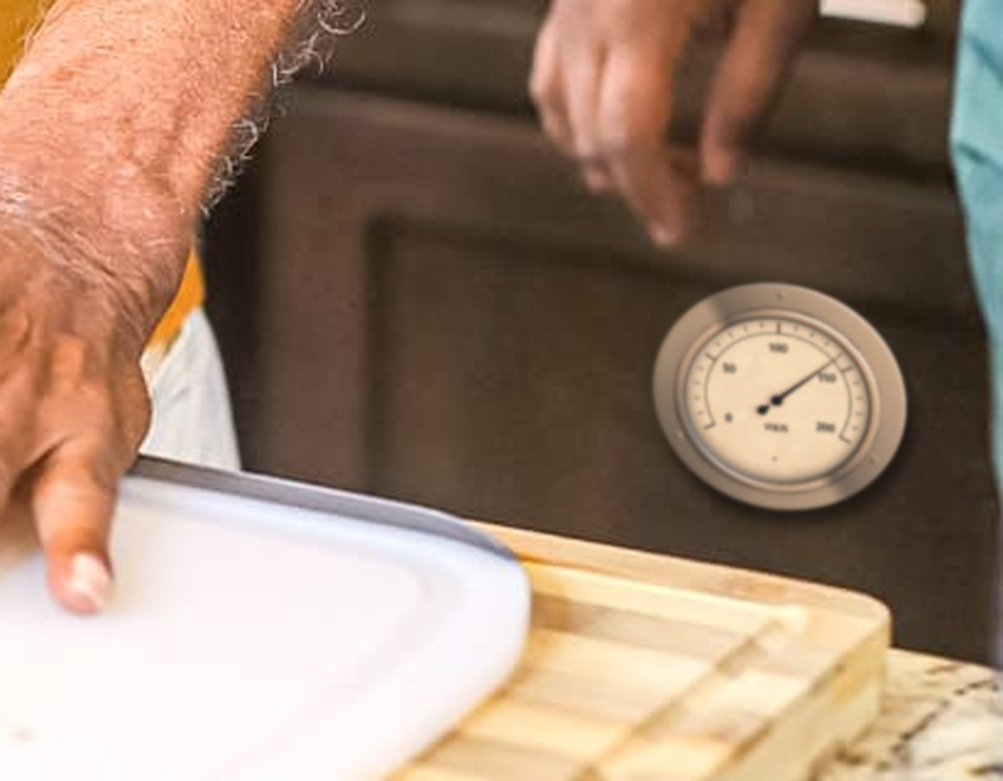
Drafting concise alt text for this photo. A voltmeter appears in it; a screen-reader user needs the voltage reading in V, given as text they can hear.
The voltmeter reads 140 V
